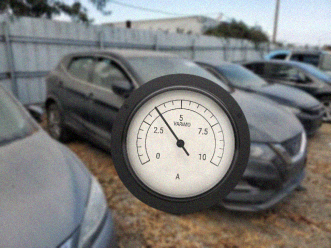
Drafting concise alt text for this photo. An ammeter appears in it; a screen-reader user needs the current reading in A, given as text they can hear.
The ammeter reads 3.5 A
